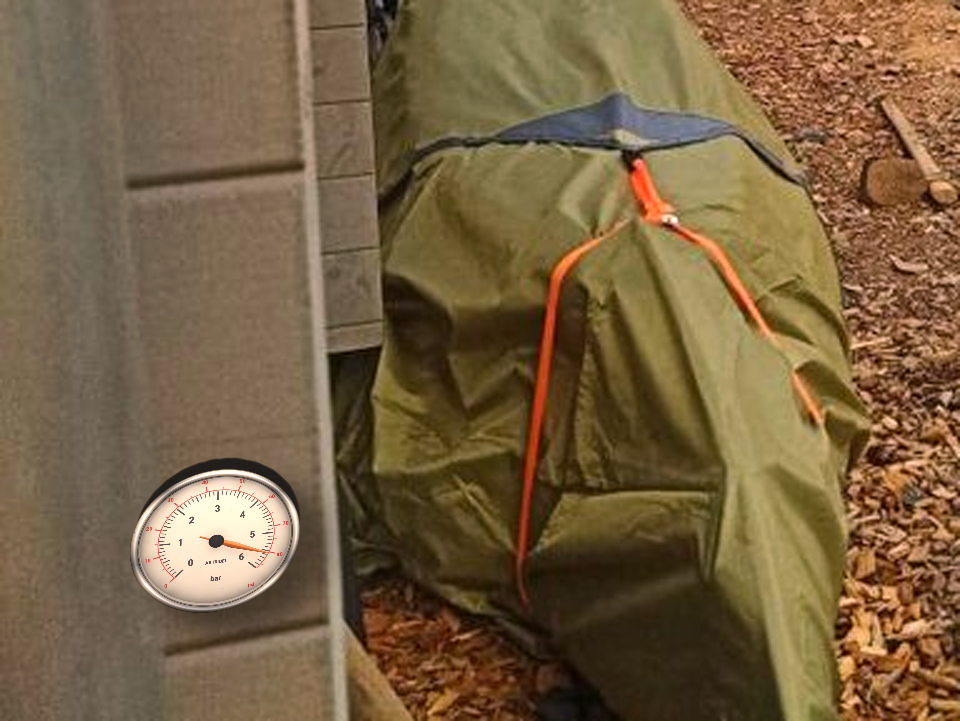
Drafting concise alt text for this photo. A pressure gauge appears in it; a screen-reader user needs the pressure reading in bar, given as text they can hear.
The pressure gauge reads 5.5 bar
